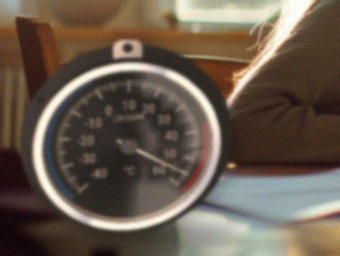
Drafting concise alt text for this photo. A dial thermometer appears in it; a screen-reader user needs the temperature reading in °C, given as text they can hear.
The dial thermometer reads 55 °C
